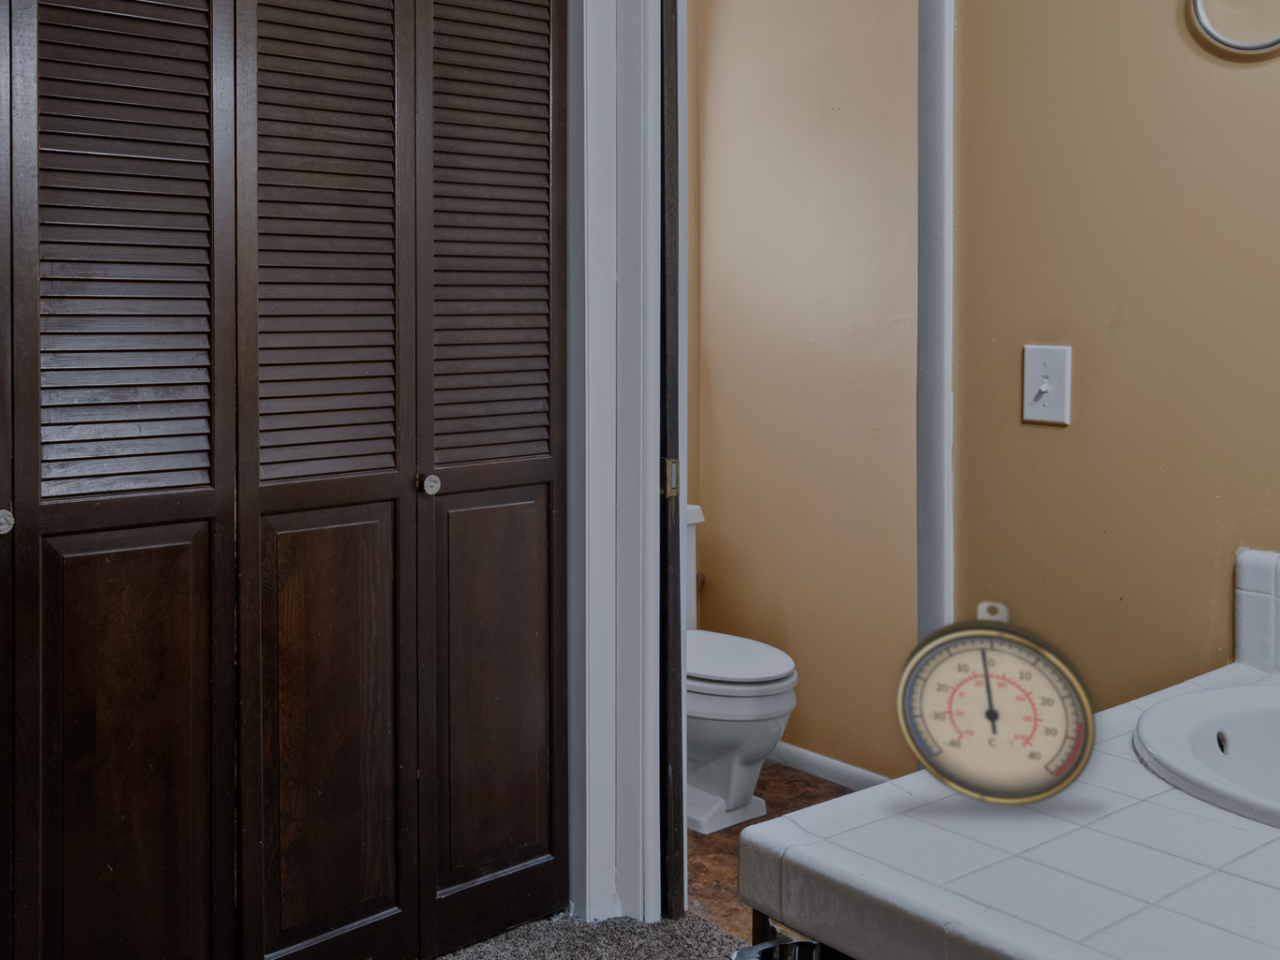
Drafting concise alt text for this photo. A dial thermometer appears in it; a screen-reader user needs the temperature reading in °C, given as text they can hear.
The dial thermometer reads -2 °C
